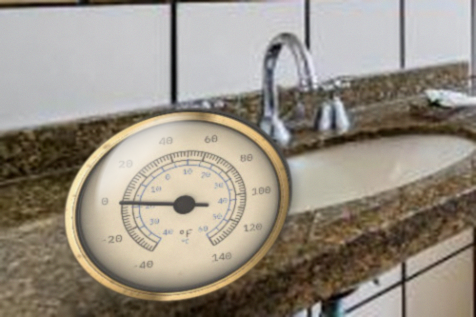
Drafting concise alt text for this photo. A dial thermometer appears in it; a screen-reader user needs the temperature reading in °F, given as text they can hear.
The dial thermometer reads 0 °F
